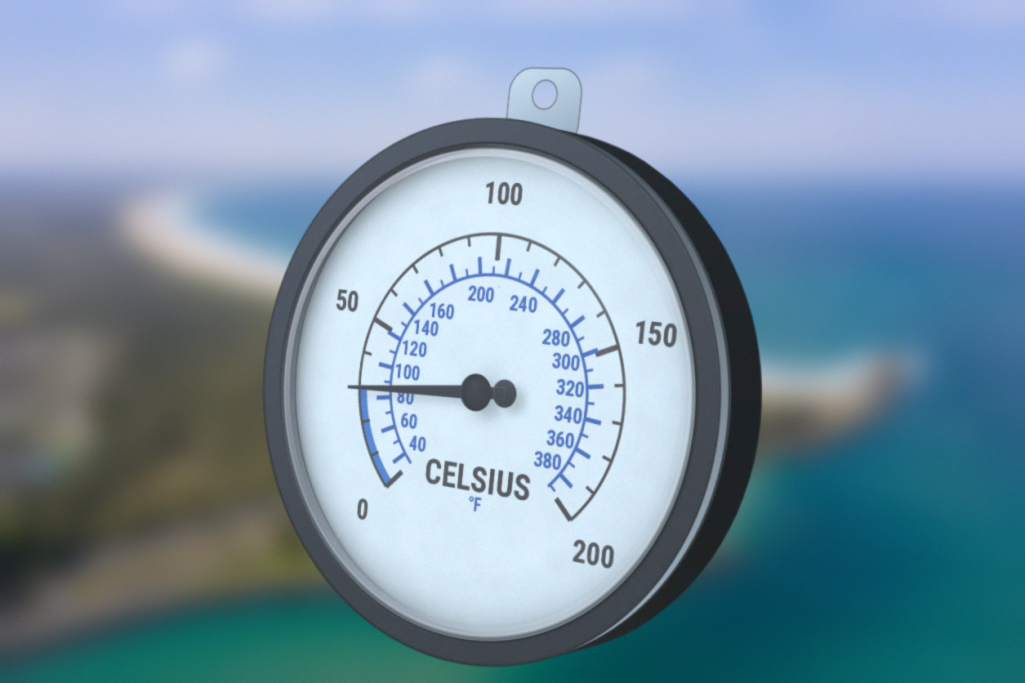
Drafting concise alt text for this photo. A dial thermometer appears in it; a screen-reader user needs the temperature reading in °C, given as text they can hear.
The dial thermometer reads 30 °C
